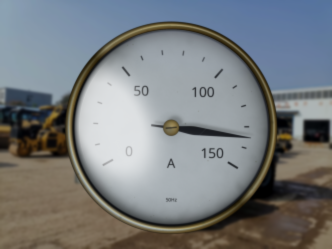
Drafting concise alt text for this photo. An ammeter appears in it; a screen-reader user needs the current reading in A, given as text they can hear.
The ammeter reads 135 A
